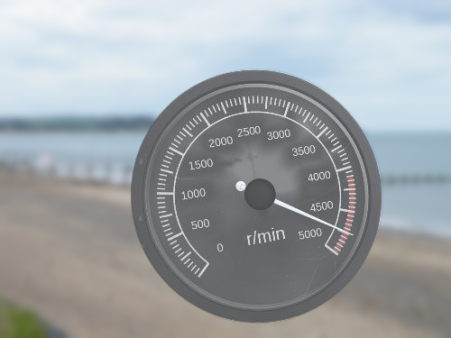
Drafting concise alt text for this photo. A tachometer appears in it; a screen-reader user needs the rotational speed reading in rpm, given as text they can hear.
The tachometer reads 4750 rpm
